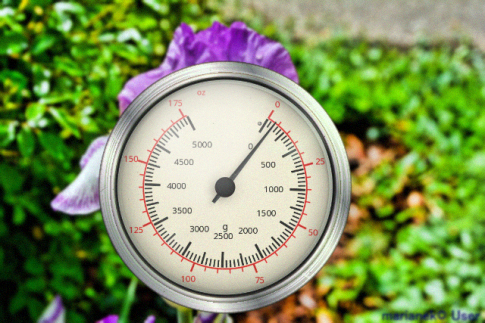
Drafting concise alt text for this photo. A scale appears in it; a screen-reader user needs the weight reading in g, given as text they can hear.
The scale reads 100 g
